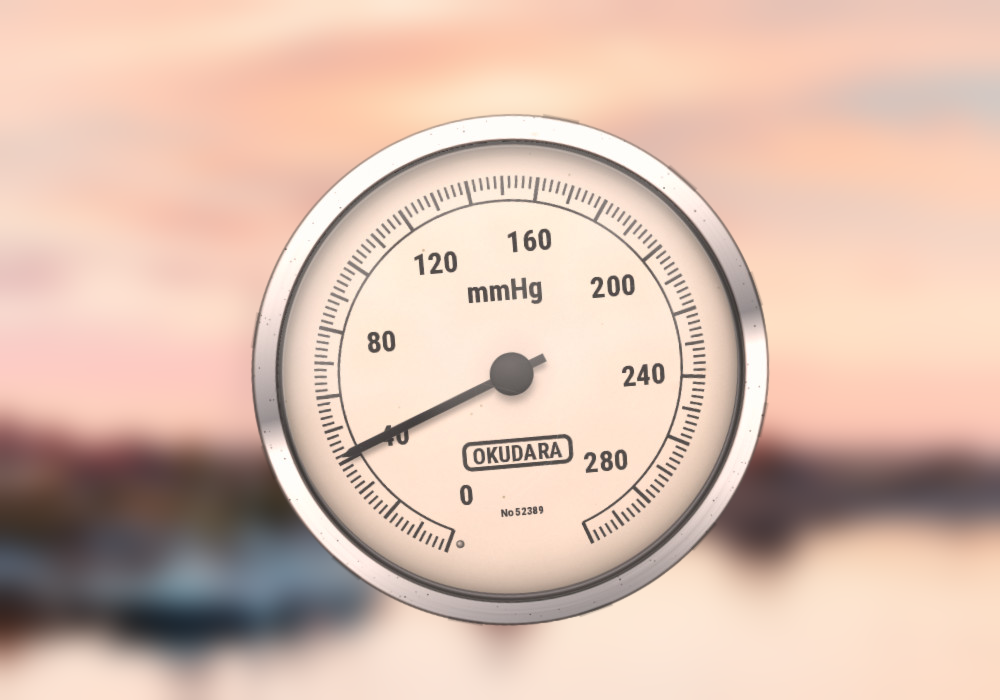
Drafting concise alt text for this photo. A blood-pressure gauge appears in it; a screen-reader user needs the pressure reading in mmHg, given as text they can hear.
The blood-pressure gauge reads 42 mmHg
